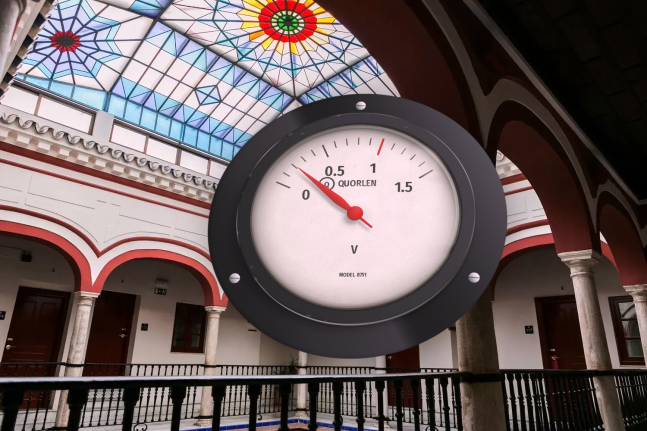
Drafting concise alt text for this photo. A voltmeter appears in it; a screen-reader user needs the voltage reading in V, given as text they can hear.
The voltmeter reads 0.2 V
